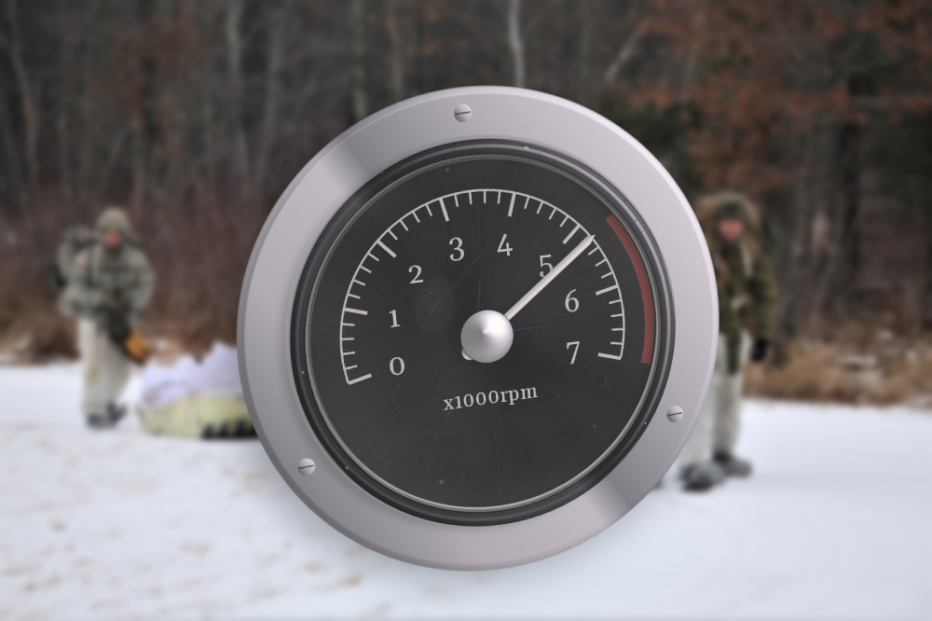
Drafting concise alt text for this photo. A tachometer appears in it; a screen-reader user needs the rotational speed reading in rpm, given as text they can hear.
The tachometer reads 5200 rpm
